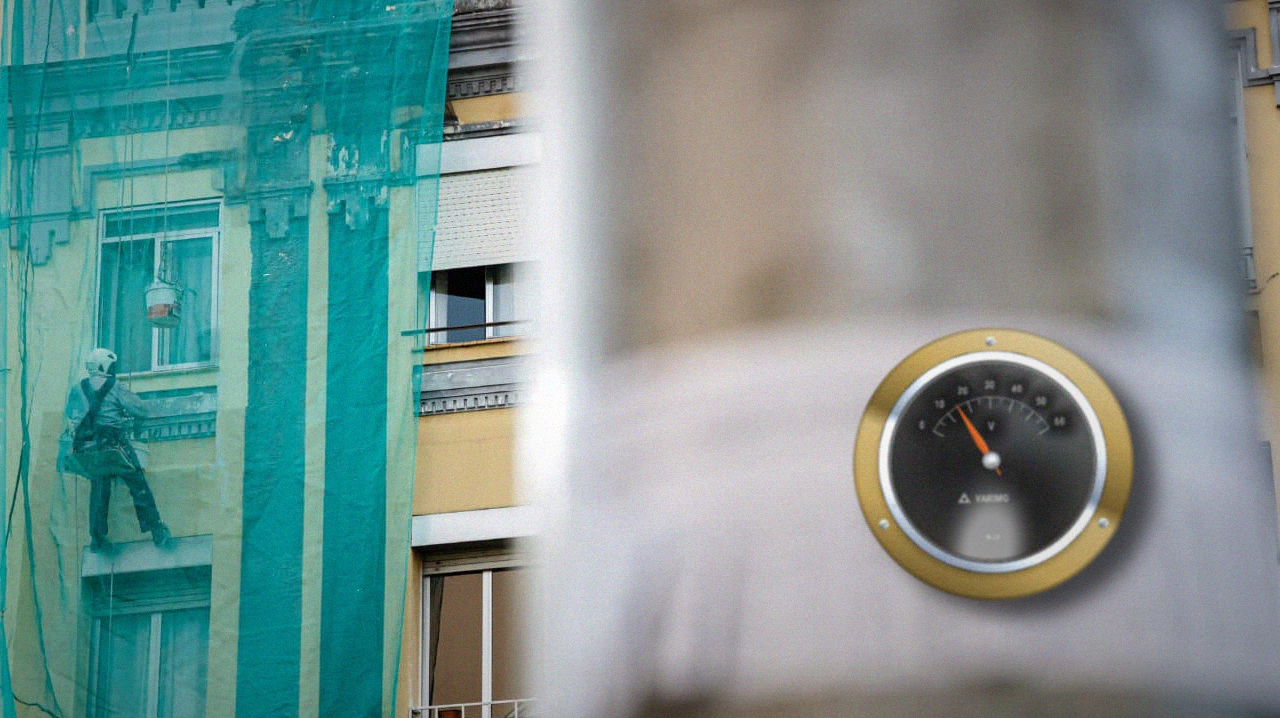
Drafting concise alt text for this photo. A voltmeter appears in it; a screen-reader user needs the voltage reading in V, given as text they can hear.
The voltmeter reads 15 V
